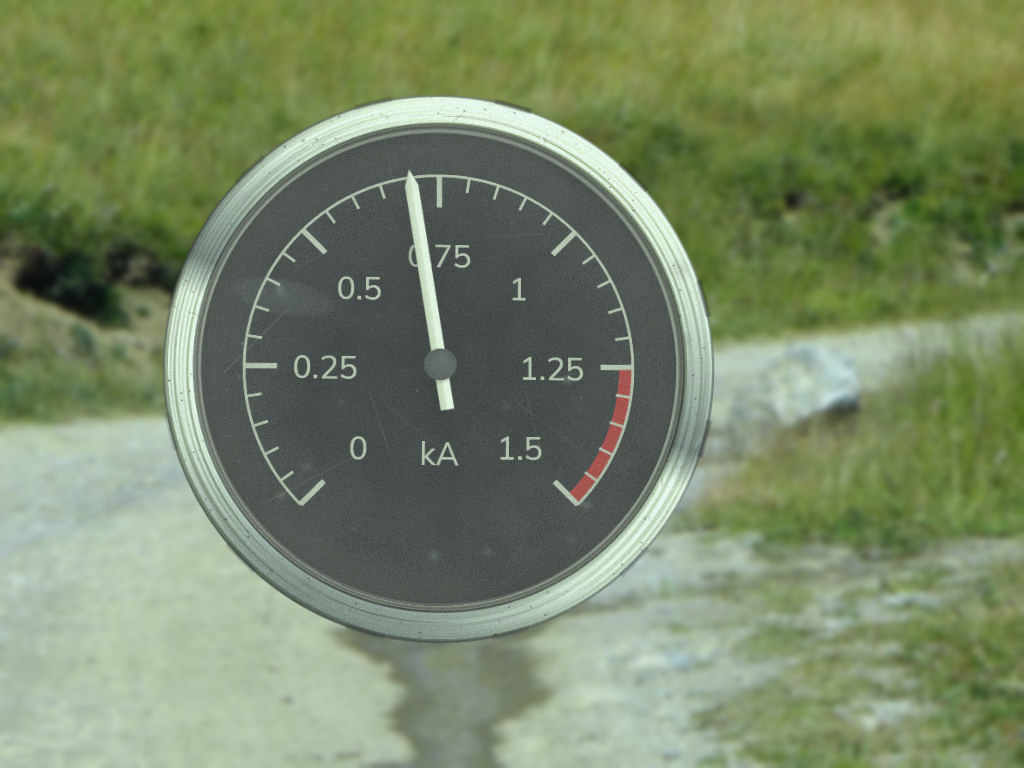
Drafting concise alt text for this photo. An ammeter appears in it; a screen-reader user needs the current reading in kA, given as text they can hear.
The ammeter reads 0.7 kA
